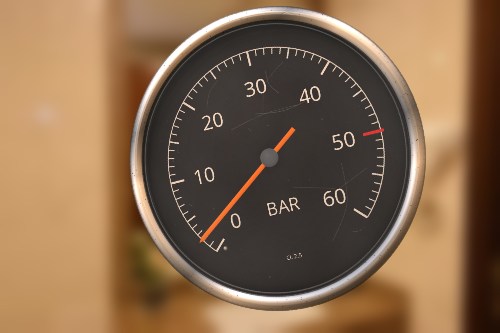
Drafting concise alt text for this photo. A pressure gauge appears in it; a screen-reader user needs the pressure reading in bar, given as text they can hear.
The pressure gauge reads 2 bar
